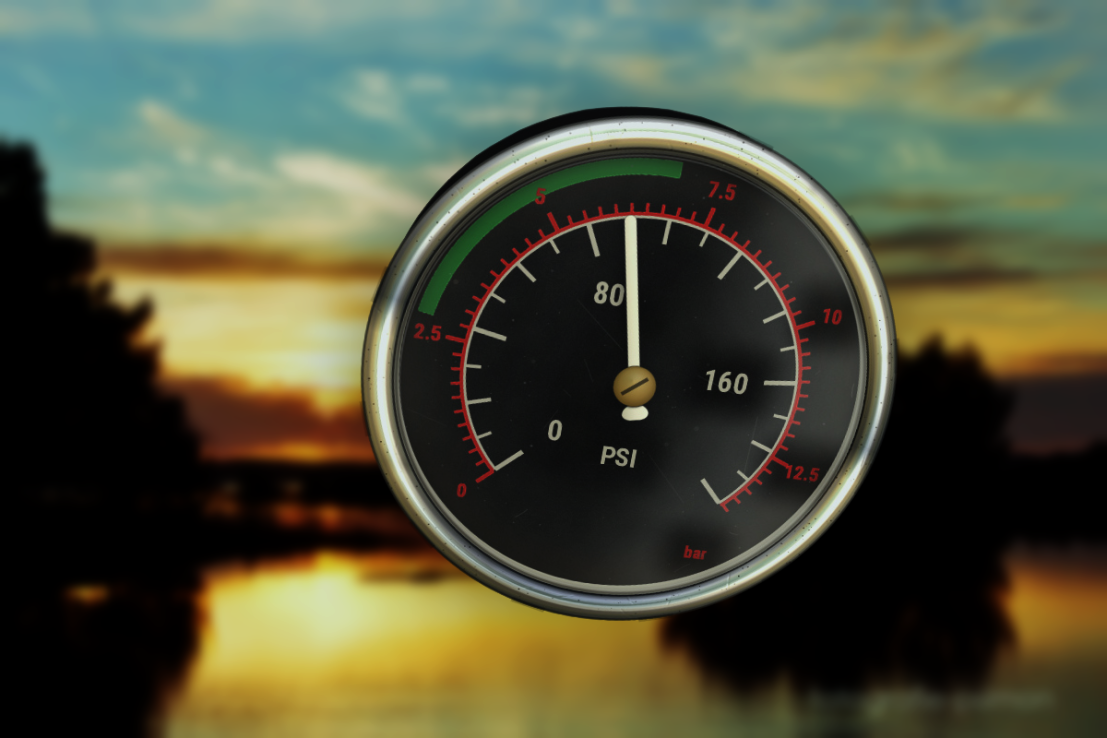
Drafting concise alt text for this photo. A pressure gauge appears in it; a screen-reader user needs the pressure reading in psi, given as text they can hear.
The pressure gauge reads 90 psi
